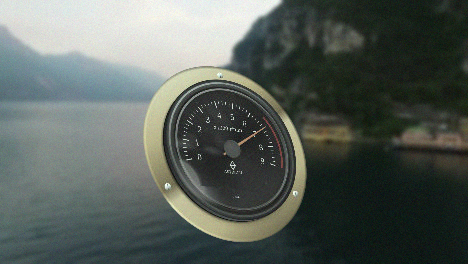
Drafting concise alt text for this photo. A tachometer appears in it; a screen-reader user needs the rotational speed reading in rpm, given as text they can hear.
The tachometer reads 7000 rpm
